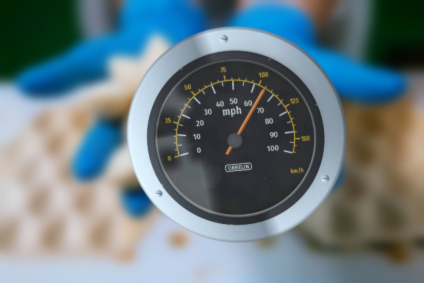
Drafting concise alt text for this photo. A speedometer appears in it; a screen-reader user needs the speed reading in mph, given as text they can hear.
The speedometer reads 65 mph
